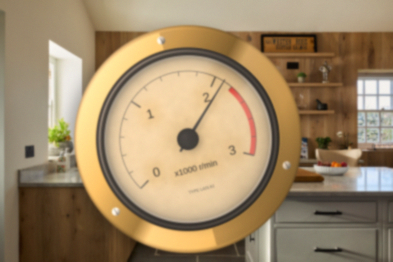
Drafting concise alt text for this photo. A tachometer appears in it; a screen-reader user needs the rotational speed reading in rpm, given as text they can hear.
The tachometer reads 2100 rpm
